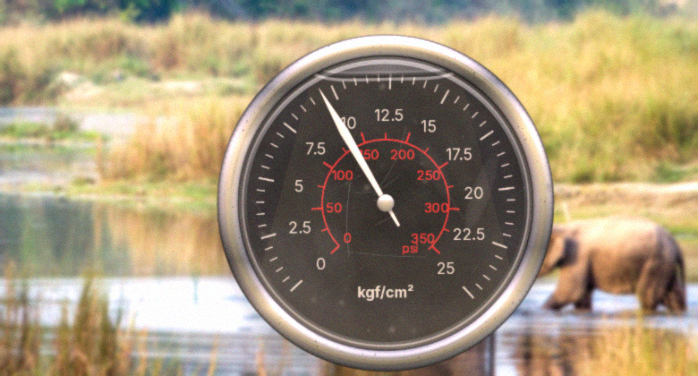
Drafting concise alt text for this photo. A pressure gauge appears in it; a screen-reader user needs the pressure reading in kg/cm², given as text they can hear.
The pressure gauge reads 9.5 kg/cm²
